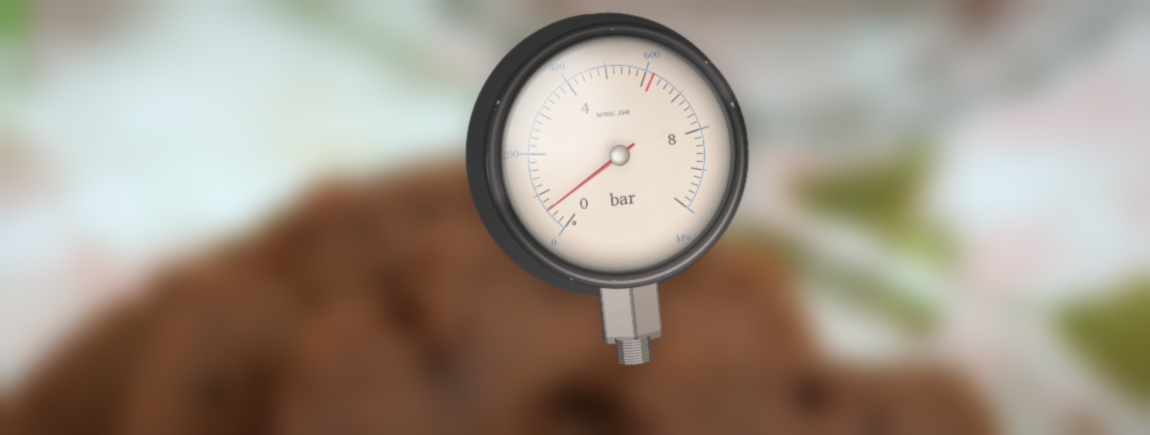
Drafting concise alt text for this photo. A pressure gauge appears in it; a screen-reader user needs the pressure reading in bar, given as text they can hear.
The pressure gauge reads 0.6 bar
